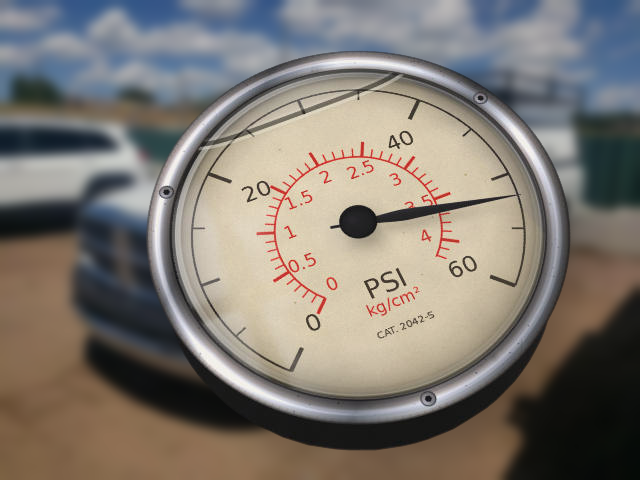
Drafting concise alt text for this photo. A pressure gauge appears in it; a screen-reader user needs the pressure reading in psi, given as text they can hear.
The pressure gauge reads 52.5 psi
